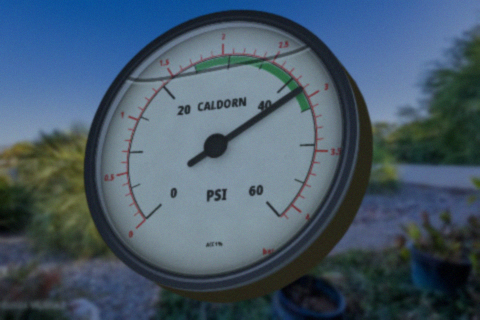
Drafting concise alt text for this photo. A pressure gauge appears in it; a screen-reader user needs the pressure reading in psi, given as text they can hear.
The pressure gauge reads 42.5 psi
